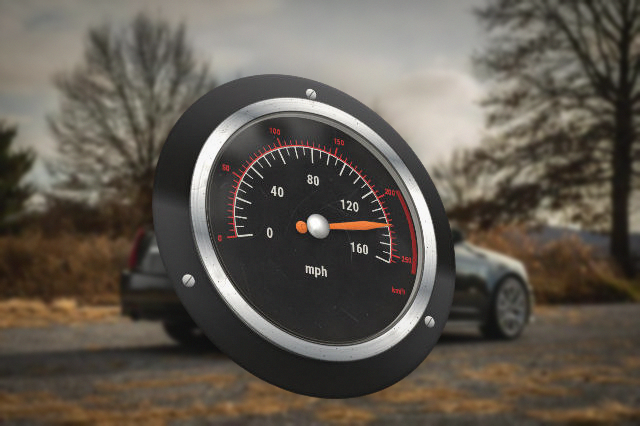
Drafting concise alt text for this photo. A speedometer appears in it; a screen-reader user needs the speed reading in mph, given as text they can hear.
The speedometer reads 140 mph
